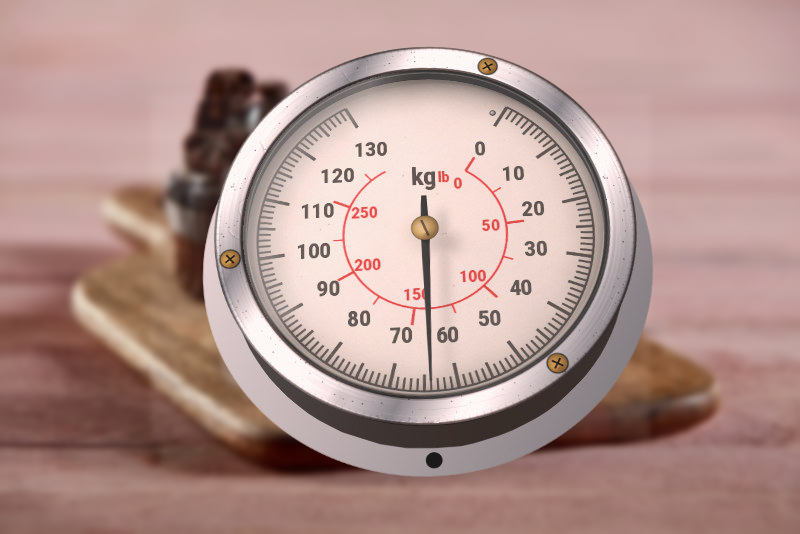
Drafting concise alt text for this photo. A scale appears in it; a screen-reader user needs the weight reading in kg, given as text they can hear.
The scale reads 64 kg
